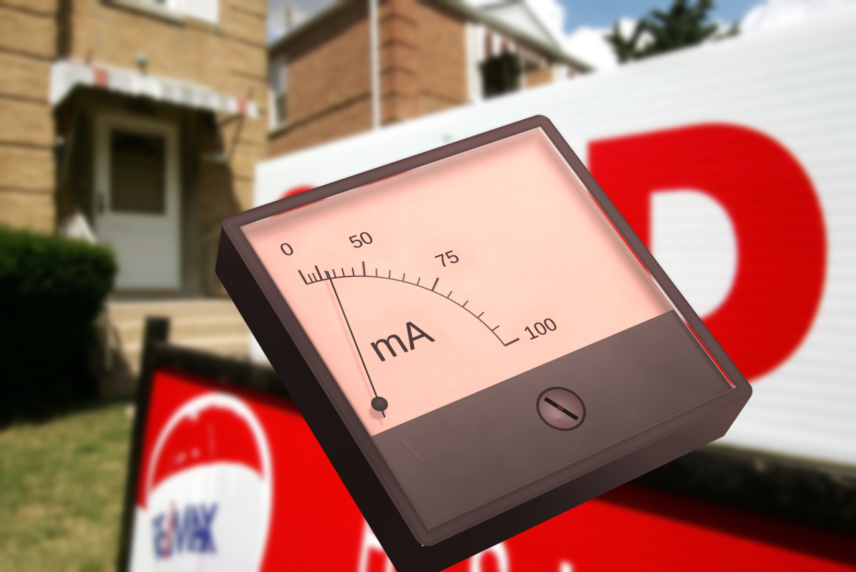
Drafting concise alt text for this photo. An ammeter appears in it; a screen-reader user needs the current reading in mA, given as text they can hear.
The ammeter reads 30 mA
